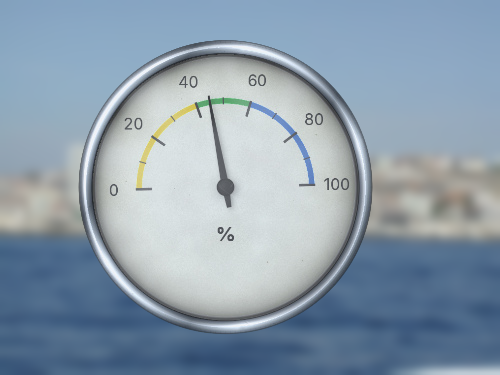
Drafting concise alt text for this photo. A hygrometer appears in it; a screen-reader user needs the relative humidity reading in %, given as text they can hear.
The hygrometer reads 45 %
